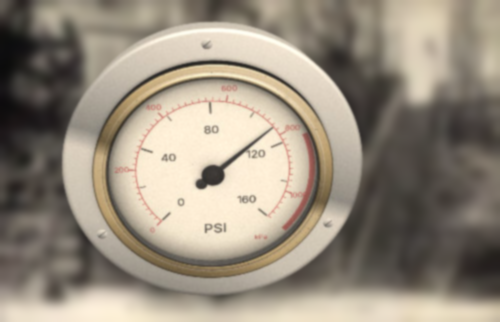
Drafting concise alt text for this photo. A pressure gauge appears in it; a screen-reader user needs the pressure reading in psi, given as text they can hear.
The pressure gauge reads 110 psi
